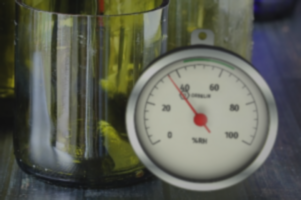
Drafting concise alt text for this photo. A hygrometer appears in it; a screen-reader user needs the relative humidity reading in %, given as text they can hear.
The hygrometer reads 36 %
